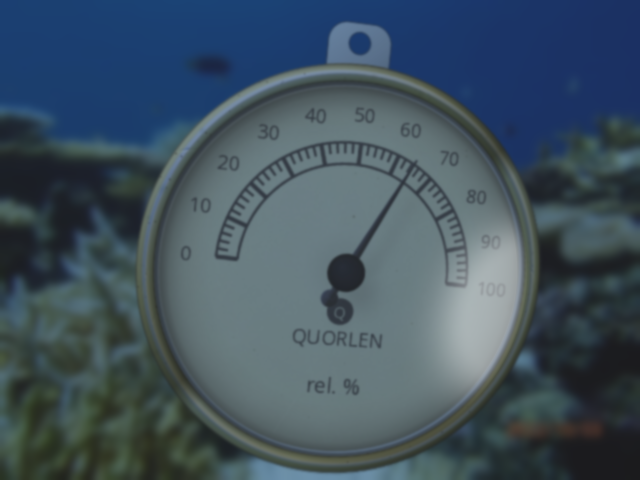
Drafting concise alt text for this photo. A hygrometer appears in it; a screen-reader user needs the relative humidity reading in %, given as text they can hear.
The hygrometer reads 64 %
